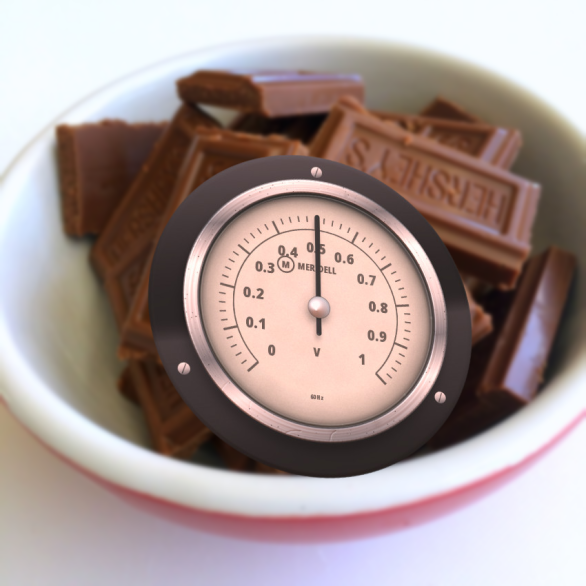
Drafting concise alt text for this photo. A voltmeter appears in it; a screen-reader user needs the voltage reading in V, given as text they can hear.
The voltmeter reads 0.5 V
